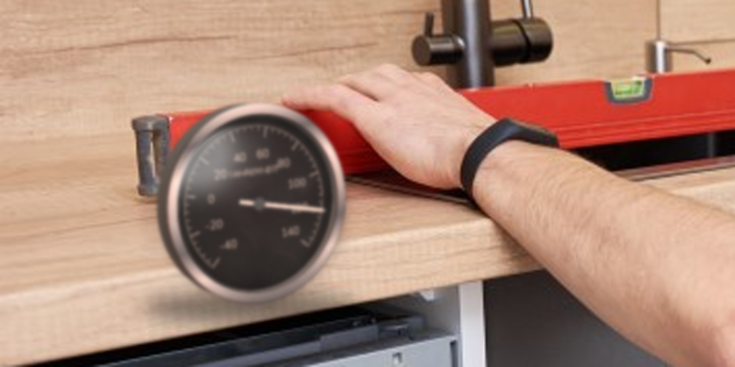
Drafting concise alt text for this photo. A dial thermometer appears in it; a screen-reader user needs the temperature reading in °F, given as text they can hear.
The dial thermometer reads 120 °F
